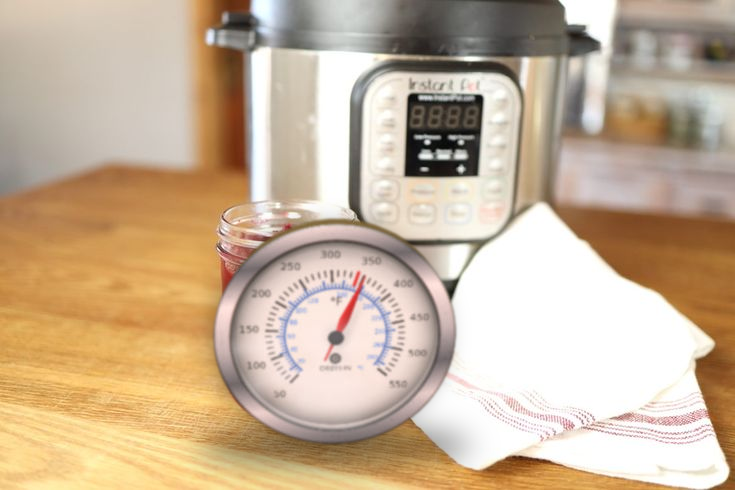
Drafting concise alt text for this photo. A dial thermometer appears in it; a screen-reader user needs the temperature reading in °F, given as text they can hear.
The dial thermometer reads 350 °F
